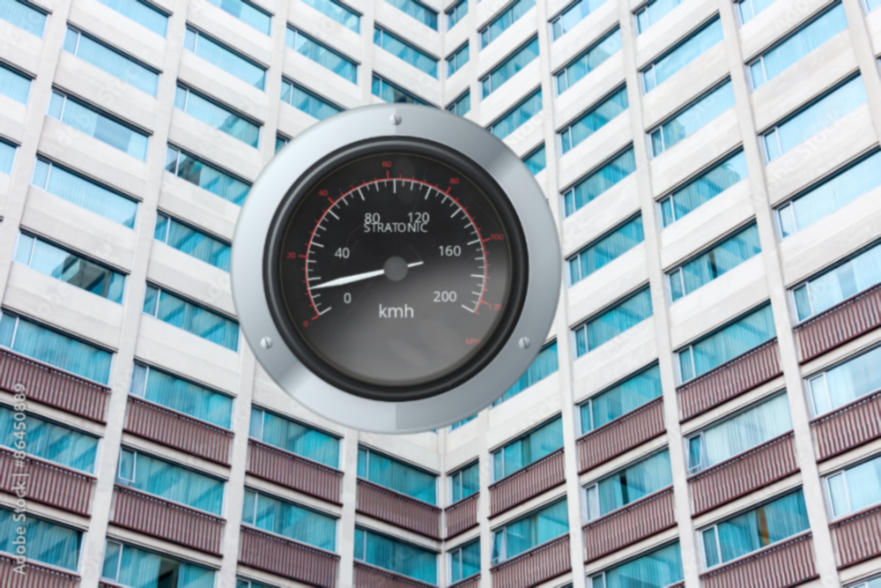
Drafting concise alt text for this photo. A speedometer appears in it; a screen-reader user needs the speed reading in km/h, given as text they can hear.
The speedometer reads 15 km/h
